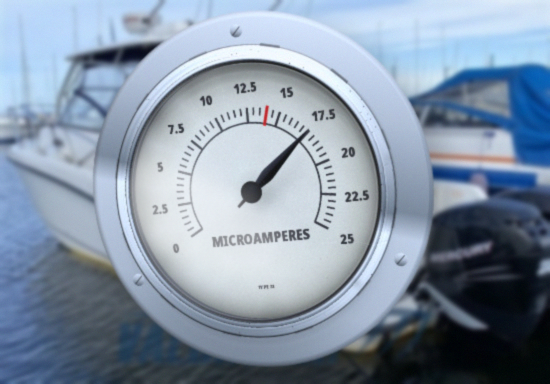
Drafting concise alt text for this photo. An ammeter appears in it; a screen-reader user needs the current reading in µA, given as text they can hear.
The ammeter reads 17.5 µA
